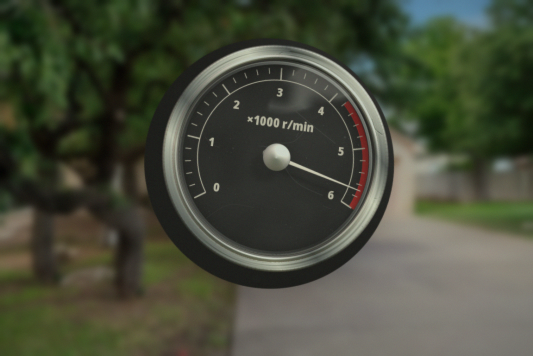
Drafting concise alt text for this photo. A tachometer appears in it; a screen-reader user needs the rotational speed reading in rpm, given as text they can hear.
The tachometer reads 5700 rpm
